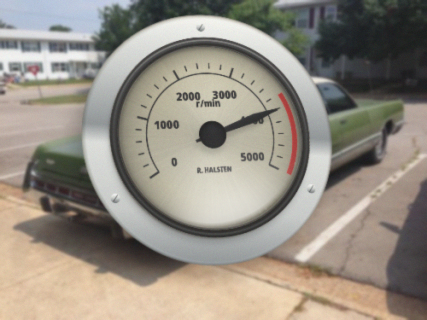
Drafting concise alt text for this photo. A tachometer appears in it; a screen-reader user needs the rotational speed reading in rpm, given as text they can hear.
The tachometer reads 4000 rpm
